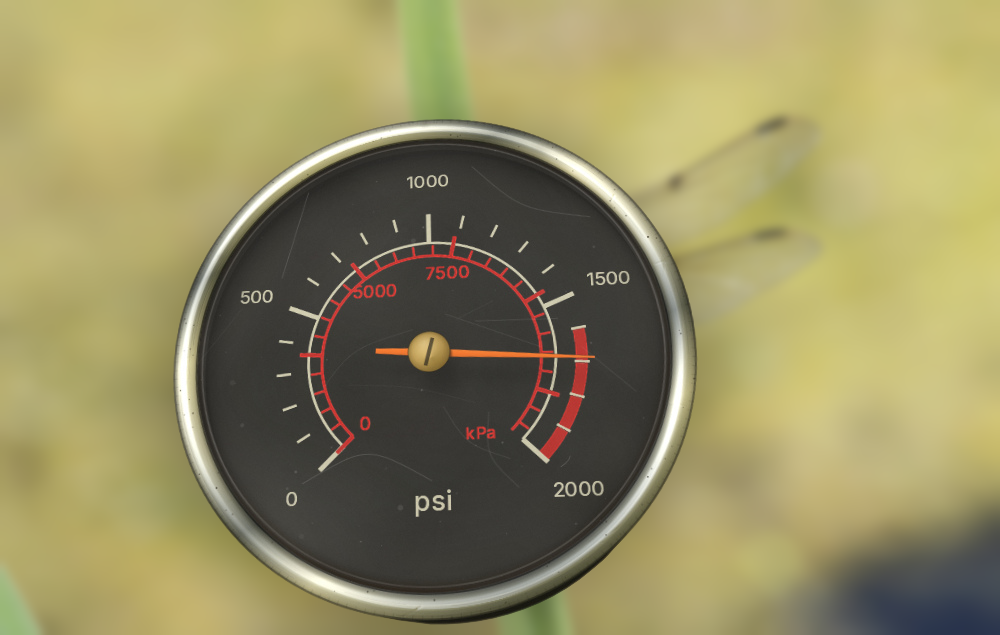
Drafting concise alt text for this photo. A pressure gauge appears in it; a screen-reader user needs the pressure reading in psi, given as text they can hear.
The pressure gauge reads 1700 psi
